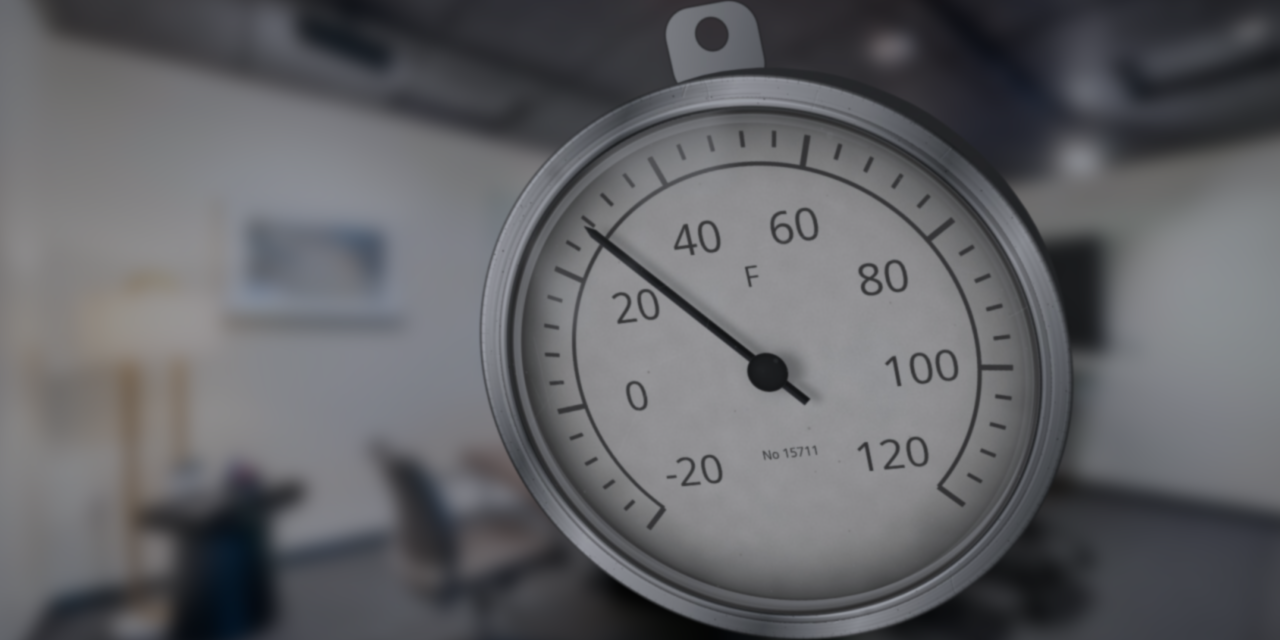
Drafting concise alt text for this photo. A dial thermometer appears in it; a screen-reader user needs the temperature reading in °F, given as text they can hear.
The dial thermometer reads 28 °F
